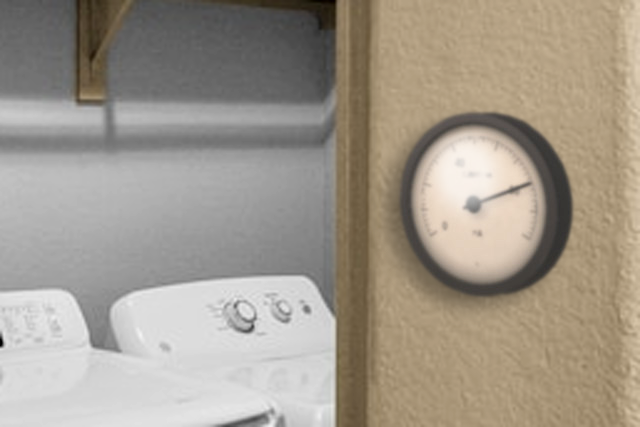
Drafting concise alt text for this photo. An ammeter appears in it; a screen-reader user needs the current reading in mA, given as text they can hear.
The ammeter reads 80 mA
